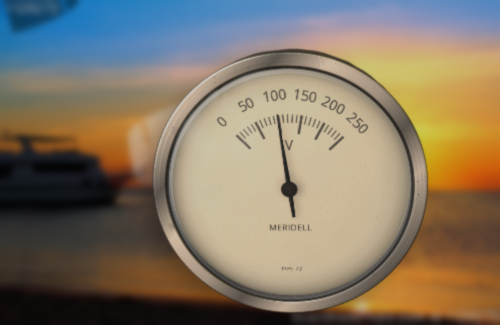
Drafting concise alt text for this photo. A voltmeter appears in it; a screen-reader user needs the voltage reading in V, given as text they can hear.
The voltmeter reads 100 V
